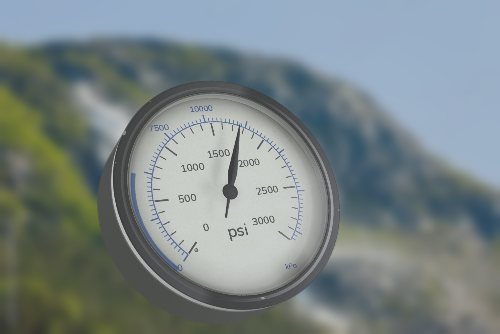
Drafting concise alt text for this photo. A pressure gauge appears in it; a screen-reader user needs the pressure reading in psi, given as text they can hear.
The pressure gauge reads 1750 psi
